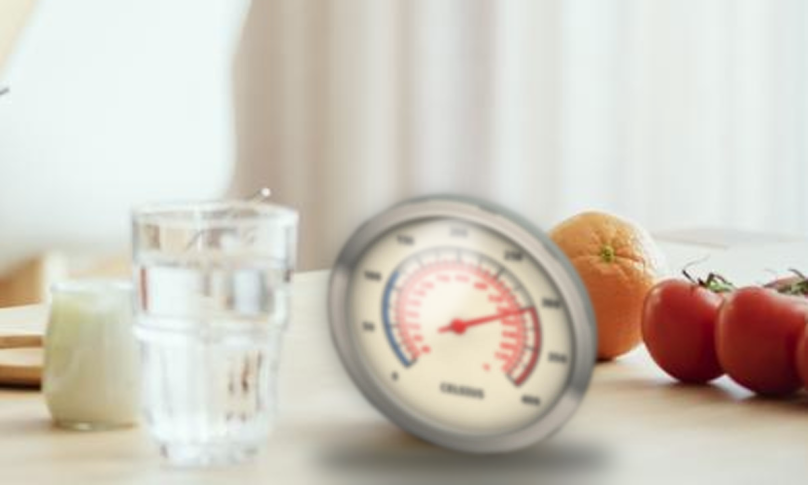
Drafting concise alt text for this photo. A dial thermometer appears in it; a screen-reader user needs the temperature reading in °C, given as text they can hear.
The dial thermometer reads 300 °C
